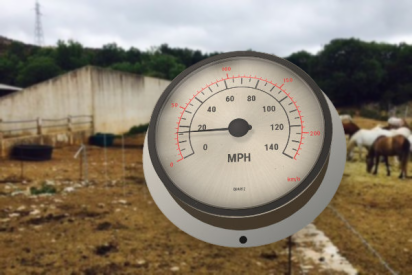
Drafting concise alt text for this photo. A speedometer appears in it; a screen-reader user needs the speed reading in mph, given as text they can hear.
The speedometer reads 15 mph
